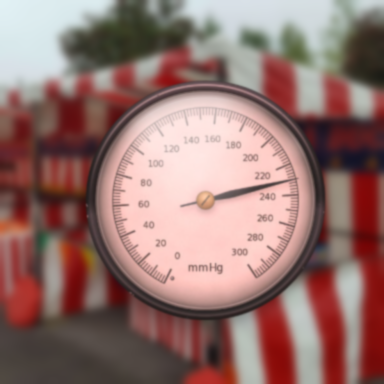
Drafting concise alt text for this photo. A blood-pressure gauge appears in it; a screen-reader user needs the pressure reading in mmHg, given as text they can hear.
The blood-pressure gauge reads 230 mmHg
